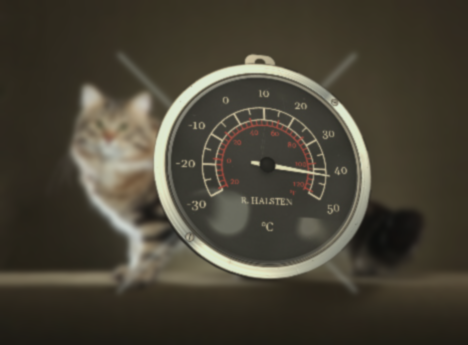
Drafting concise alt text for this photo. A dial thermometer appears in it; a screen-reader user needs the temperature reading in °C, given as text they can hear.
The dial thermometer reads 42.5 °C
